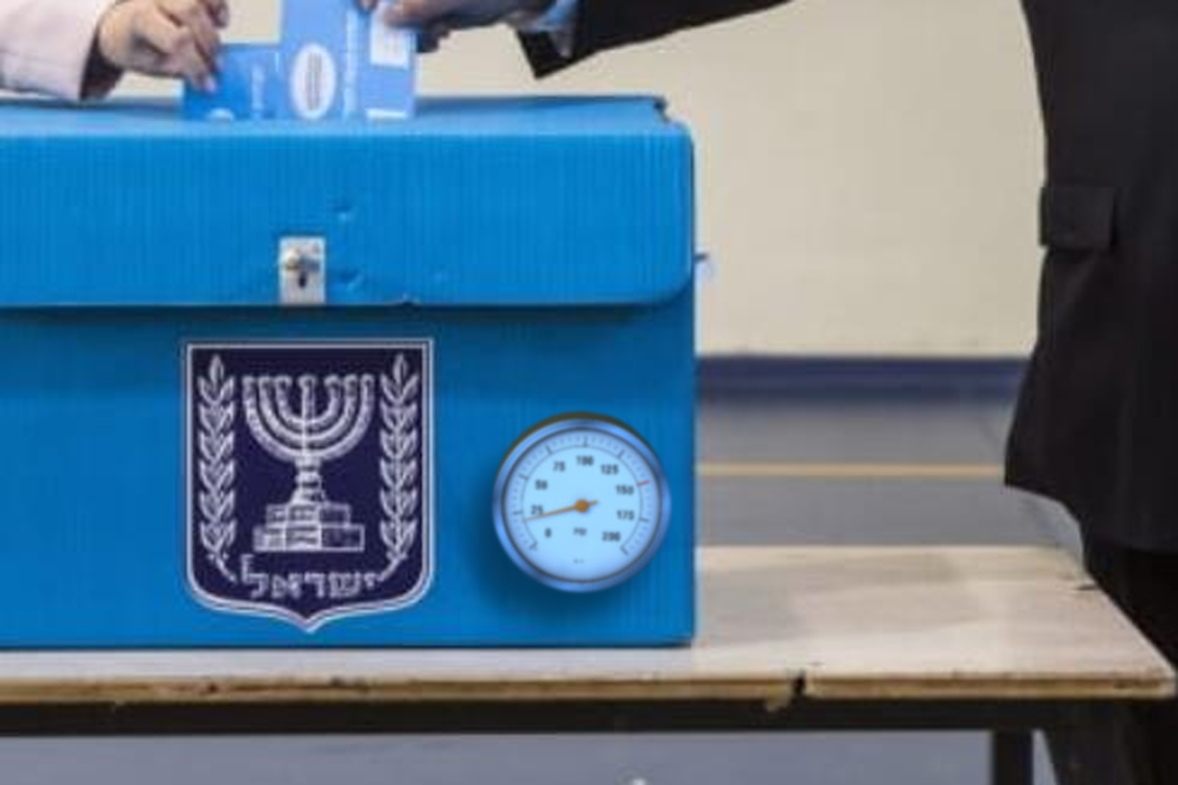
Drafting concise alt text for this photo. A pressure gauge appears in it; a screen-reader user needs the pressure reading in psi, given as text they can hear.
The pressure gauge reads 20 psi
